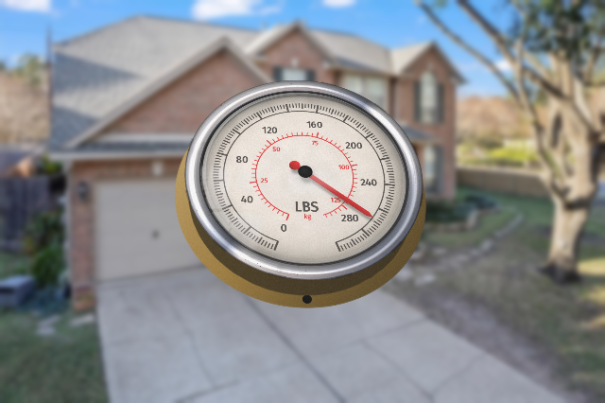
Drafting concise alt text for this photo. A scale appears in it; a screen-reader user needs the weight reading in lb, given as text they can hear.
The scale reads 270 lb
